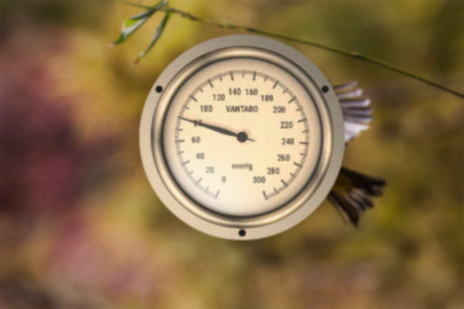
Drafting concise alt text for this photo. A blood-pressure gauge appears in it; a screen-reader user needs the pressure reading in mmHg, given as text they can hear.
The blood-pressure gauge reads 80 mmHg
